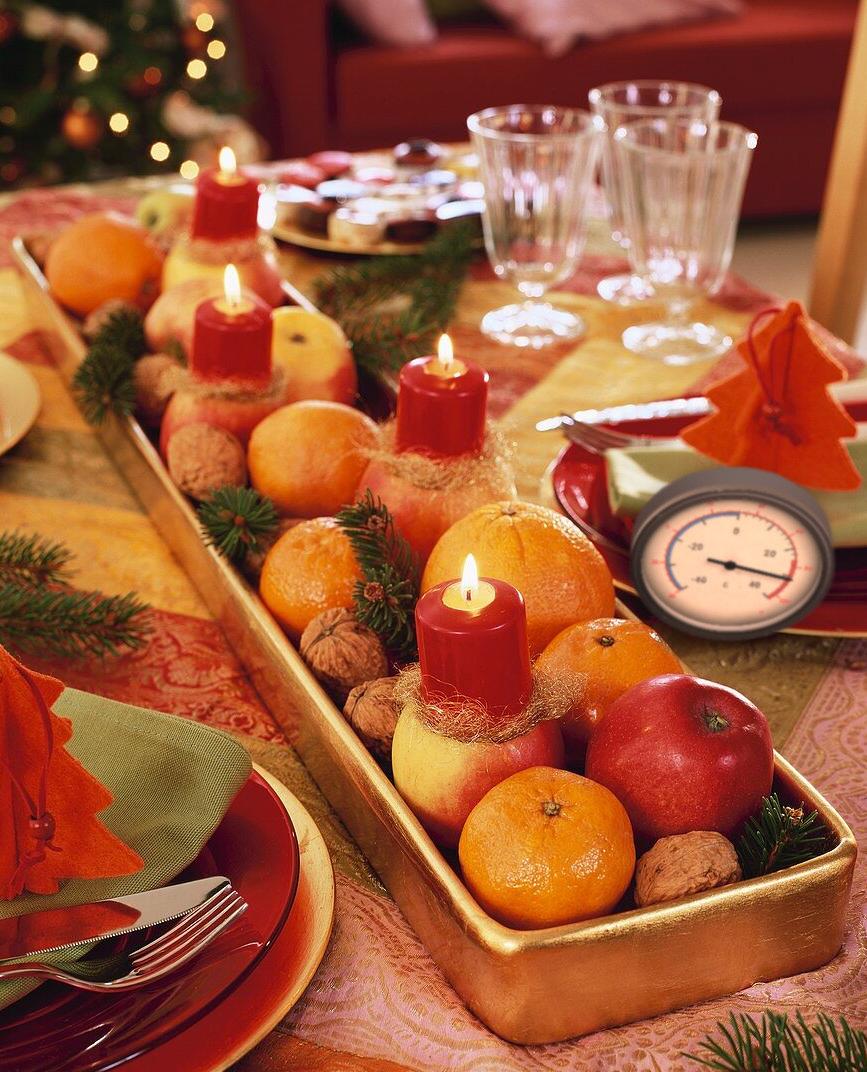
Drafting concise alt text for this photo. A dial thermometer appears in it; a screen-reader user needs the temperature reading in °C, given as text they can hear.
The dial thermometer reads 30 °C
